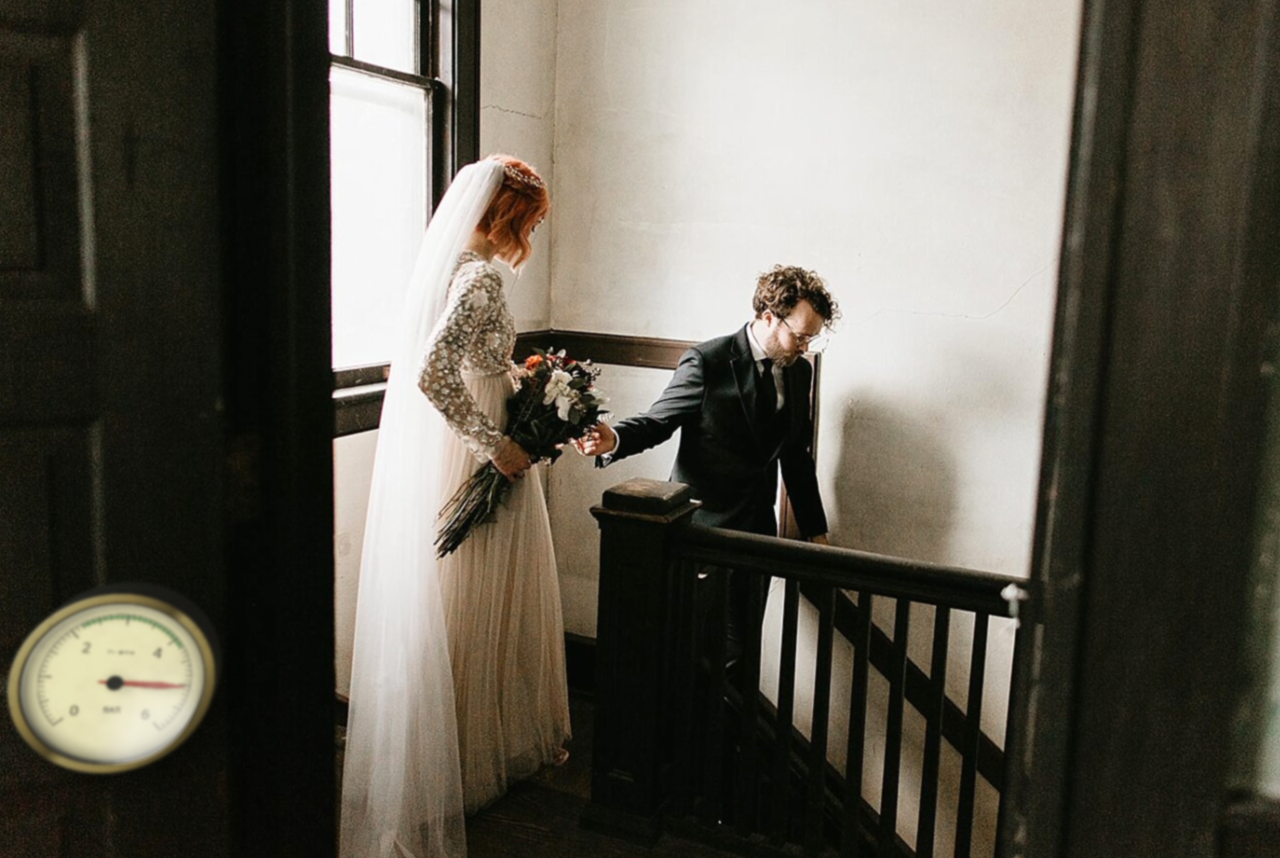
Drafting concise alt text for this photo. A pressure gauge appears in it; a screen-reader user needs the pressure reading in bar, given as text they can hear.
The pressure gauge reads 5 bar
